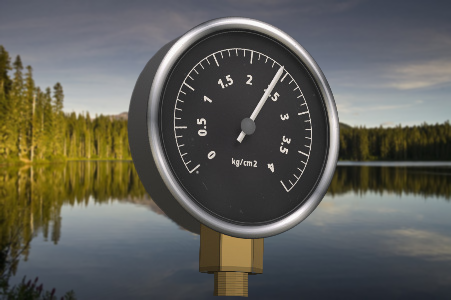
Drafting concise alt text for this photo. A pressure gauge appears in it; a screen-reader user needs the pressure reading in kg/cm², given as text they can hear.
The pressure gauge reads 2.4 kg/cm²
